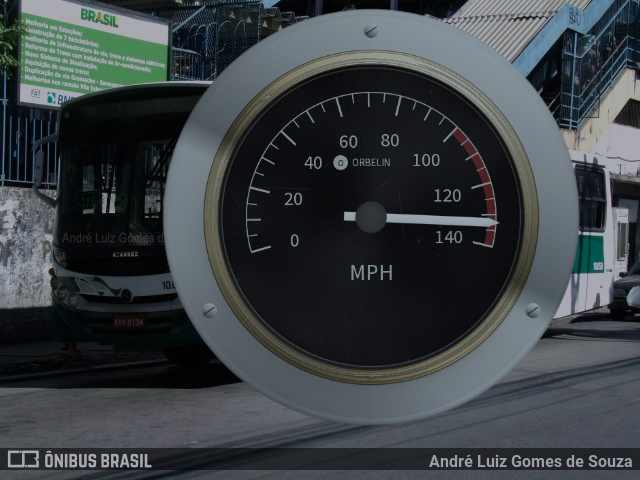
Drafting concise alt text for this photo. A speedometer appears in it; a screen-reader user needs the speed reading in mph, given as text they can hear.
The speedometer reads 132.5 mph
